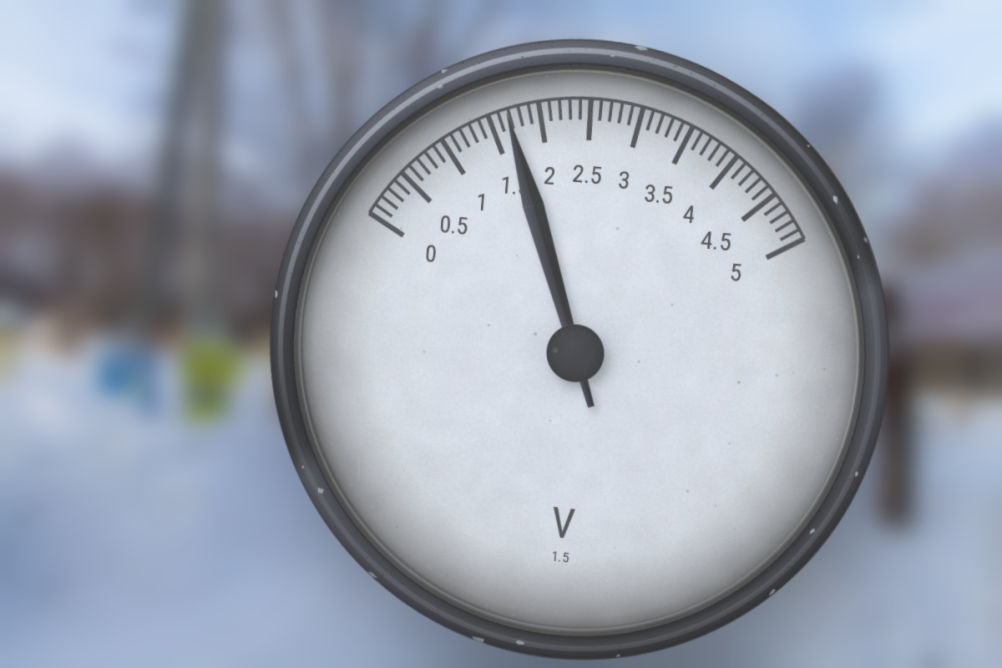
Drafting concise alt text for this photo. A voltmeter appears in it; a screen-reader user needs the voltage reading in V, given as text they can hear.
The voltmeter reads 1.7 V
